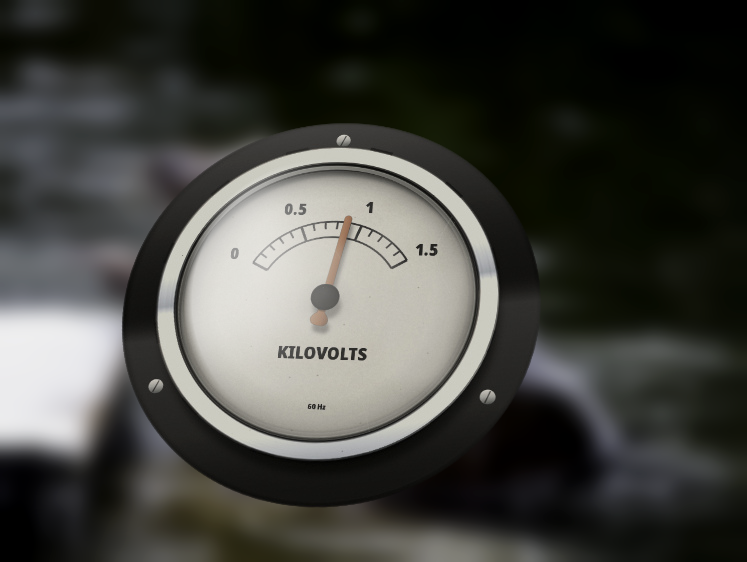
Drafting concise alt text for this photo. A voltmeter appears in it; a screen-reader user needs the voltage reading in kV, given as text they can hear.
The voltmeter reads 0.9 kV
